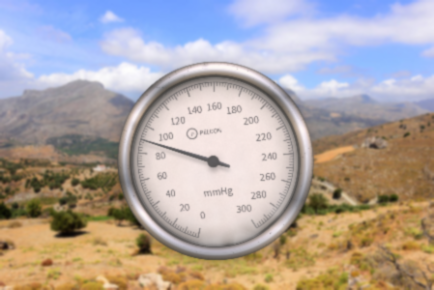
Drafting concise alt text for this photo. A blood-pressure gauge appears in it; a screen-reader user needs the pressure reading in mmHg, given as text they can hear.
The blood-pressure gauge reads 90 mmHg
